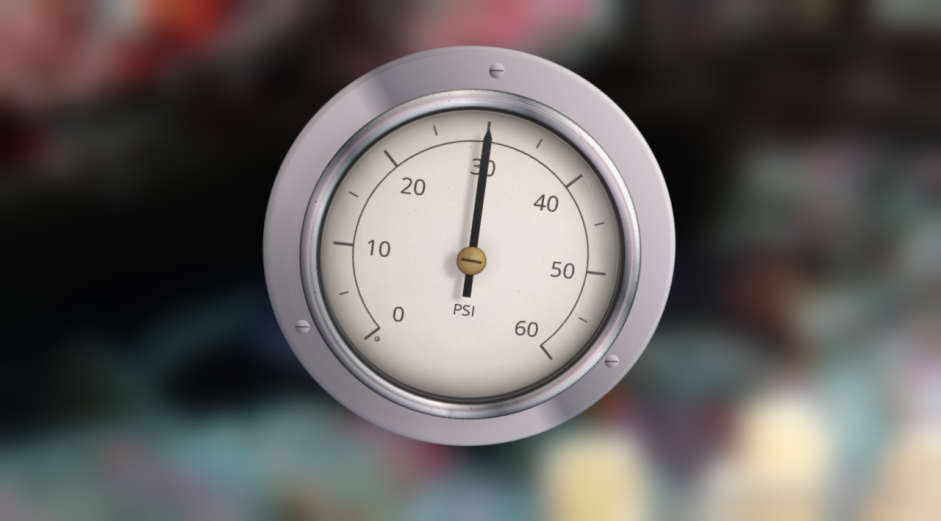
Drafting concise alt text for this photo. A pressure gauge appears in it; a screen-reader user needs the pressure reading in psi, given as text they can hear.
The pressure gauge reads 30 psi
